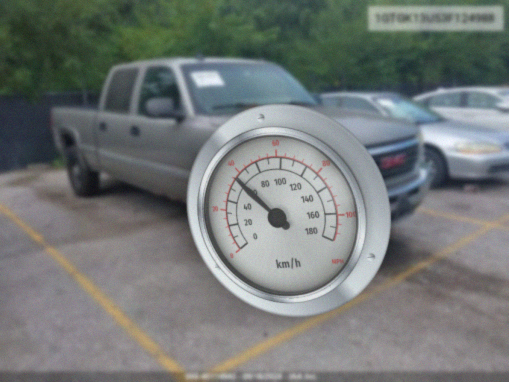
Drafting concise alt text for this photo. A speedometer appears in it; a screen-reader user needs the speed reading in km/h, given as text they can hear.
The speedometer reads 60 km/h
